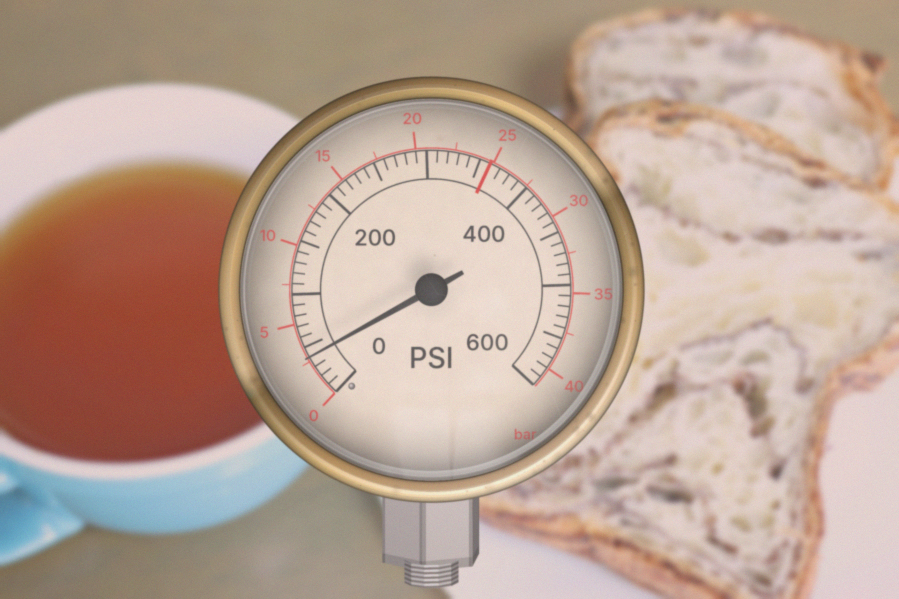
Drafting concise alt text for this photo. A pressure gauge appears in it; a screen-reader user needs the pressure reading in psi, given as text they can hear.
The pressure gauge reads 40 psi
